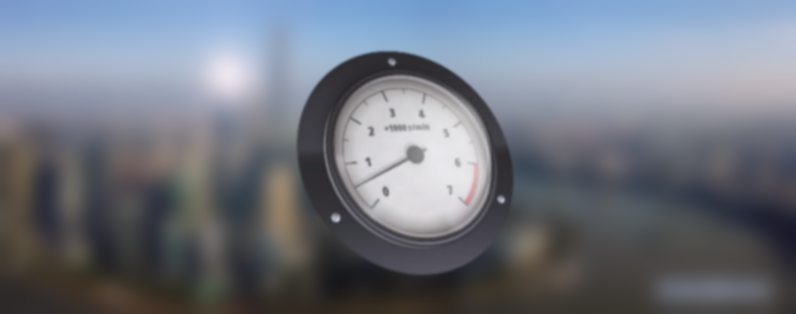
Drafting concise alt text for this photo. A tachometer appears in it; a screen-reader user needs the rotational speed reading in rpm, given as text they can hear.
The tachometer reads 500 rpm
